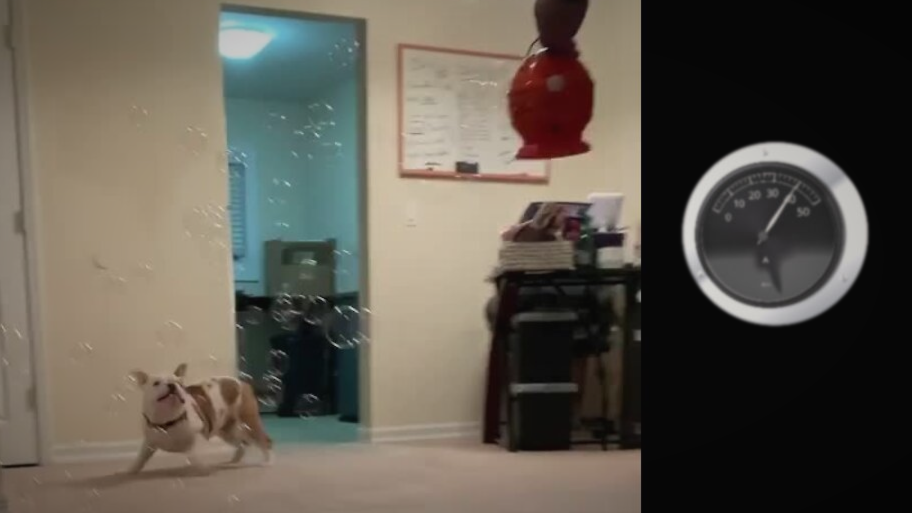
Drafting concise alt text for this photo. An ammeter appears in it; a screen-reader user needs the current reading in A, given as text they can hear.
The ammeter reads 40 A
